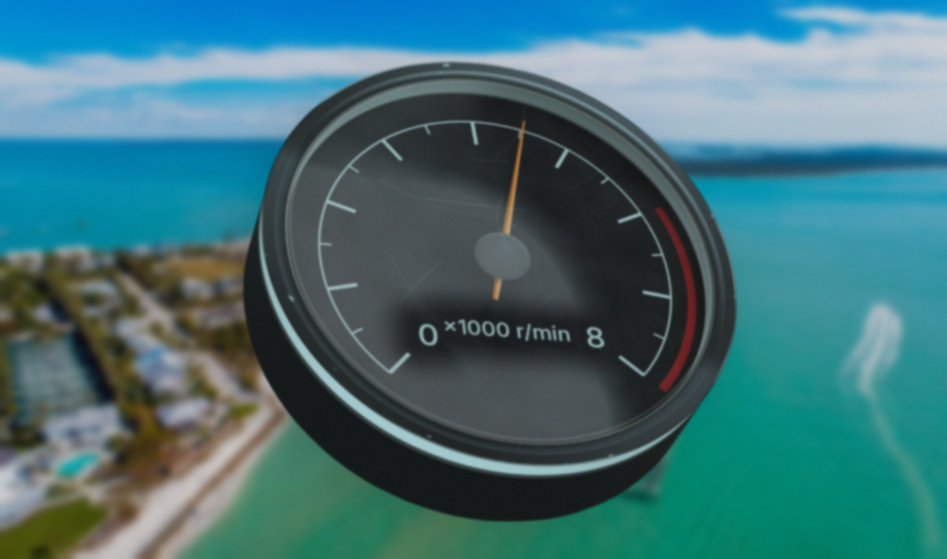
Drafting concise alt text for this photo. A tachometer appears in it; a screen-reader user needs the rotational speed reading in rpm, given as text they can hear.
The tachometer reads 4500 rpm
